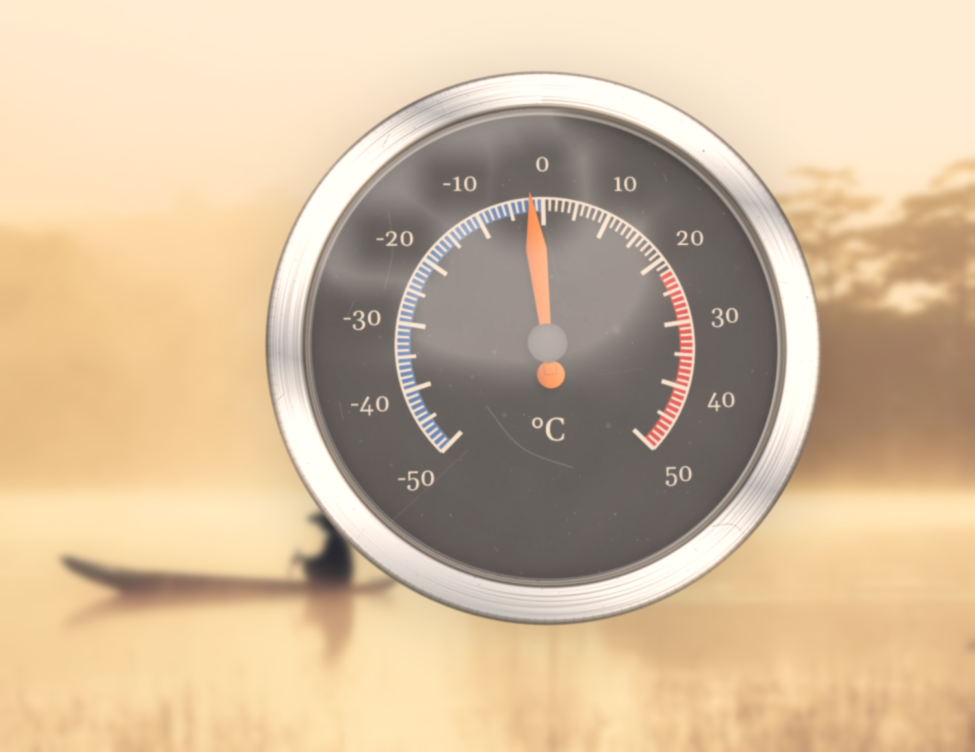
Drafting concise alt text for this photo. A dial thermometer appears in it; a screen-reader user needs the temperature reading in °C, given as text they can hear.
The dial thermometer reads -2 °C
